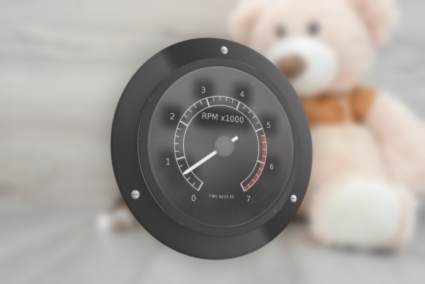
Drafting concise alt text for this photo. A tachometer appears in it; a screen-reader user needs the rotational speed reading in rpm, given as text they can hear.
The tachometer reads 600 rpm
